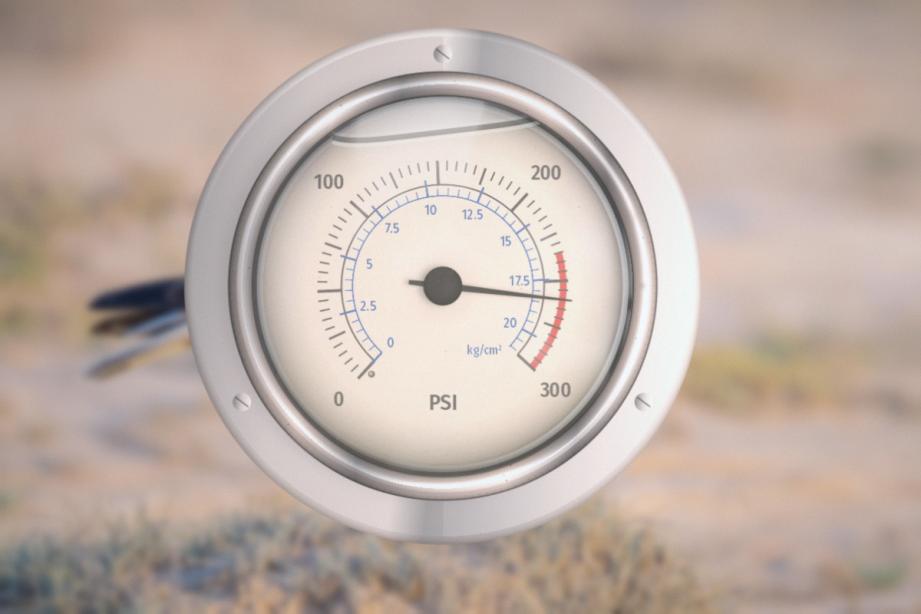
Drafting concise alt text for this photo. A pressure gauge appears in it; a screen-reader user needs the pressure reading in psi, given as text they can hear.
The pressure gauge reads 260 psi
